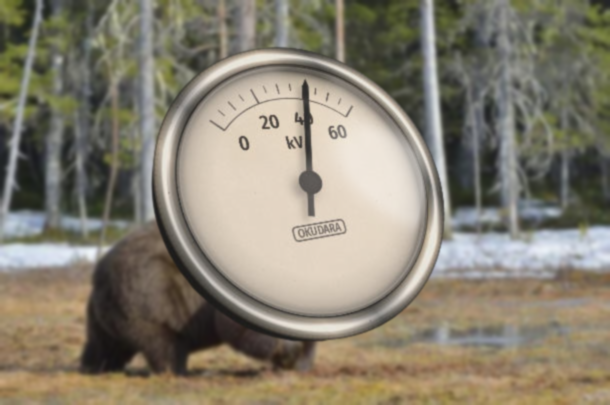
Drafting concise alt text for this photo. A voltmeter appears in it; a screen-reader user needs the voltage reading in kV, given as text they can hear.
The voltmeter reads 40 kV
